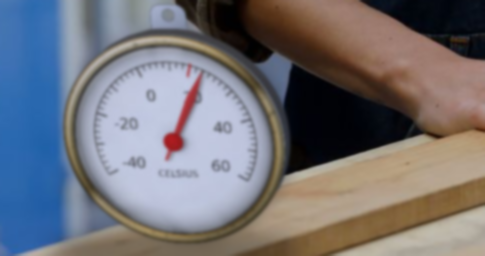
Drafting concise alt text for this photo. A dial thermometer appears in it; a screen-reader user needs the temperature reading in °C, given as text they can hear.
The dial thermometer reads 20 °C
